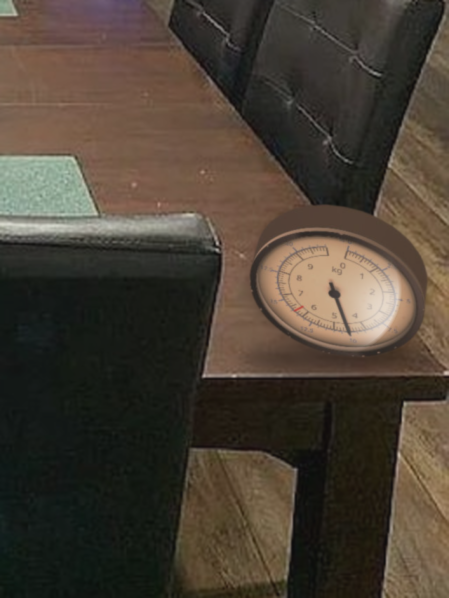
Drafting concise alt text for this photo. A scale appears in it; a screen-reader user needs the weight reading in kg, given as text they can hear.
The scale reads 4.5 kg
